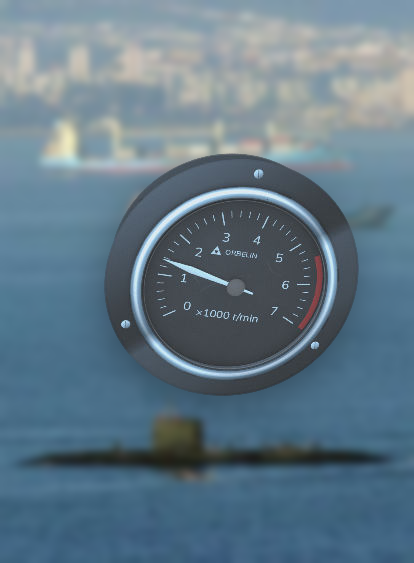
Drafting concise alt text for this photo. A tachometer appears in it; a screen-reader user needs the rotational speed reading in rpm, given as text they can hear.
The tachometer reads 1400 rpm
